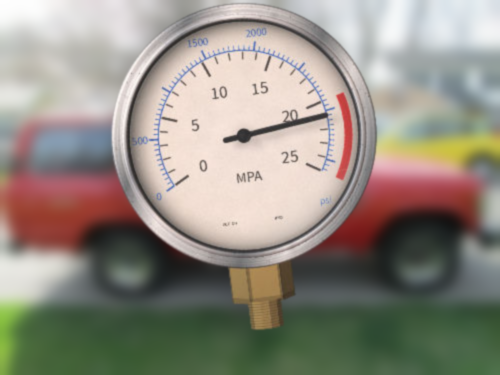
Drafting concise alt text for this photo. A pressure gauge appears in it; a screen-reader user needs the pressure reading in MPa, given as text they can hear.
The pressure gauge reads 21 MPa
